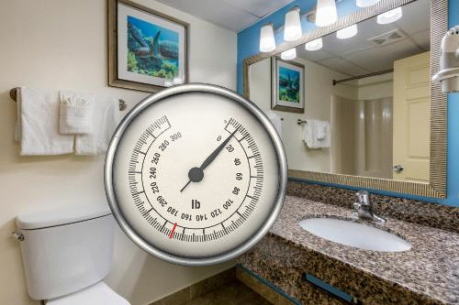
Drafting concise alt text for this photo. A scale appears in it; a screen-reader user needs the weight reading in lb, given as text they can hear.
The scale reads 10 lb
